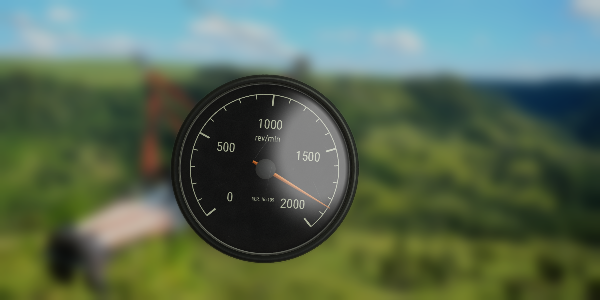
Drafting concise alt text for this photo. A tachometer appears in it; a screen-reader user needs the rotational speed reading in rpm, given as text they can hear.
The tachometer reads 1850 rpm
